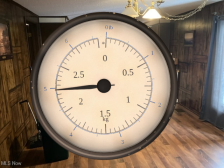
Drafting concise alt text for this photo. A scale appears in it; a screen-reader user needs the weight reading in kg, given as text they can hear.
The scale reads 2.25 kg
